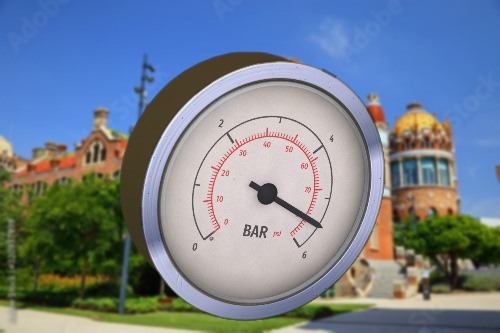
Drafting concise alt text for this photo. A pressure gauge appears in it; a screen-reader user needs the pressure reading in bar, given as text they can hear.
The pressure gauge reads 5.5 bar
